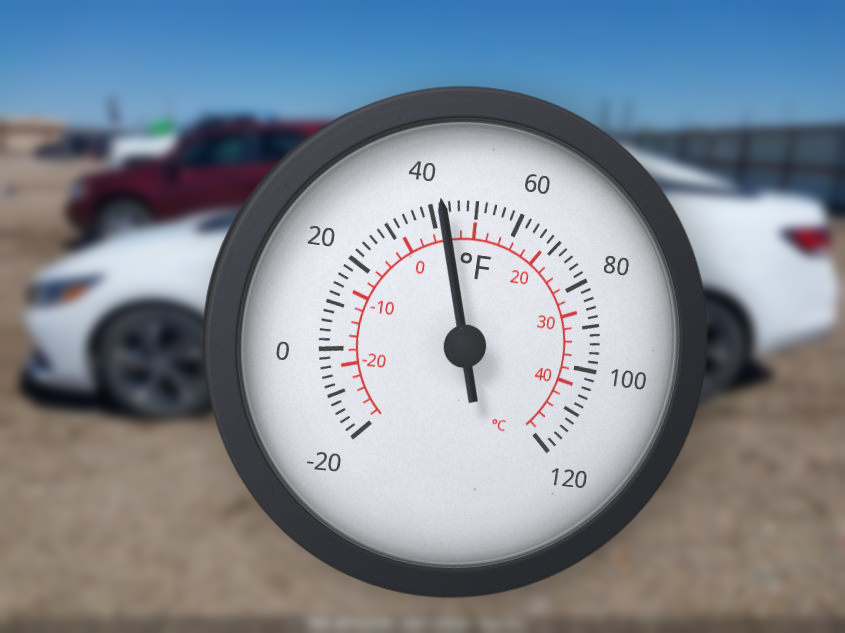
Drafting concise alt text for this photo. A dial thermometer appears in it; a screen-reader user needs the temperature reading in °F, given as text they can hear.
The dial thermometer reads 42 °F
